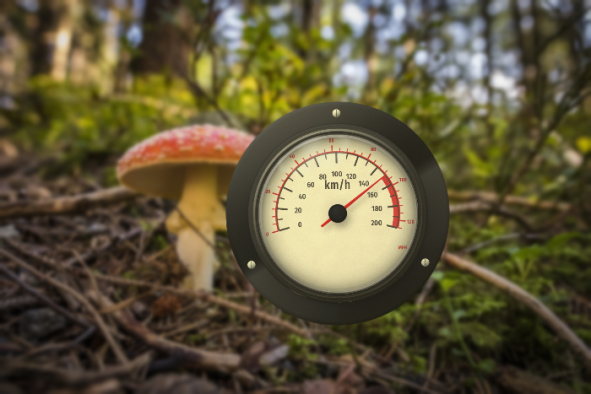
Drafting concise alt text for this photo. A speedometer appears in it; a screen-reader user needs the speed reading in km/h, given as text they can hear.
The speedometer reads 150 km/h
